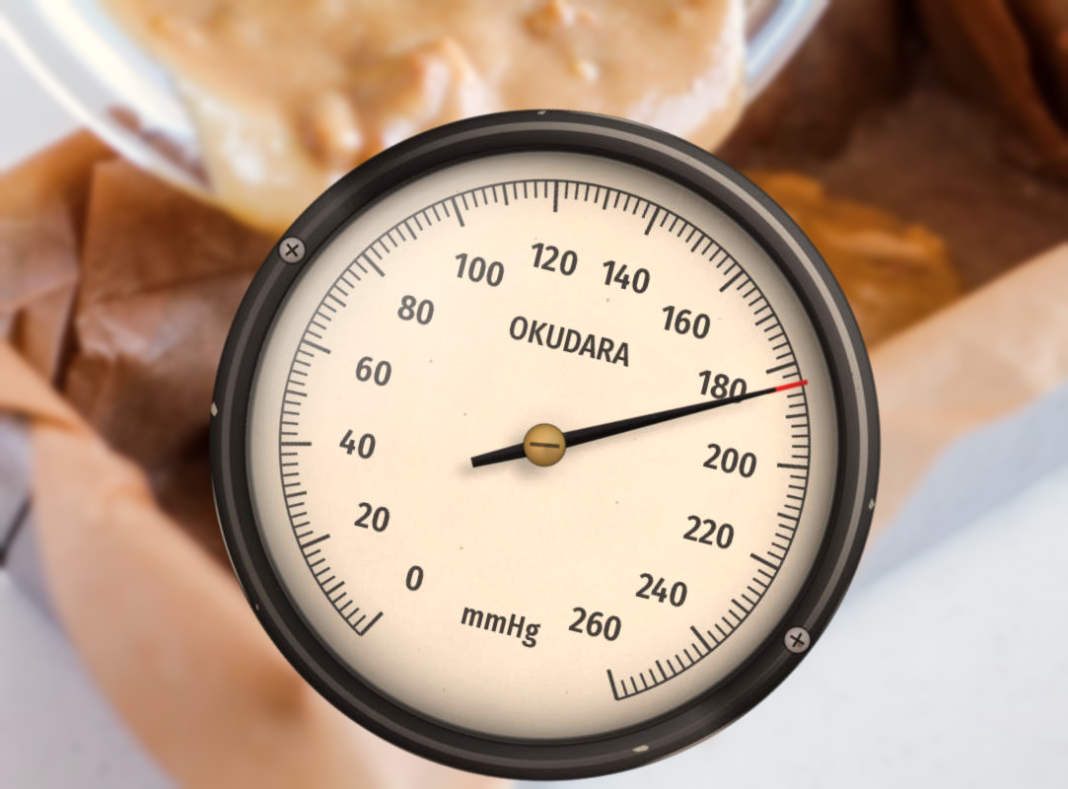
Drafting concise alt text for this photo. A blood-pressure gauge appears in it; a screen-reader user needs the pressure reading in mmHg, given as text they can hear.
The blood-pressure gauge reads 184 mmHg
